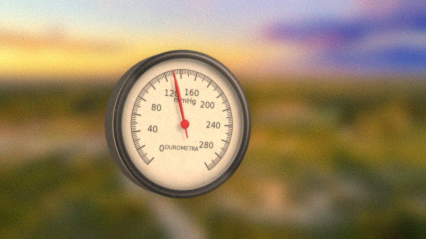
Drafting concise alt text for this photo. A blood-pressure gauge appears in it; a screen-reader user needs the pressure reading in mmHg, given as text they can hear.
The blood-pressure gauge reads 130 mmHg
